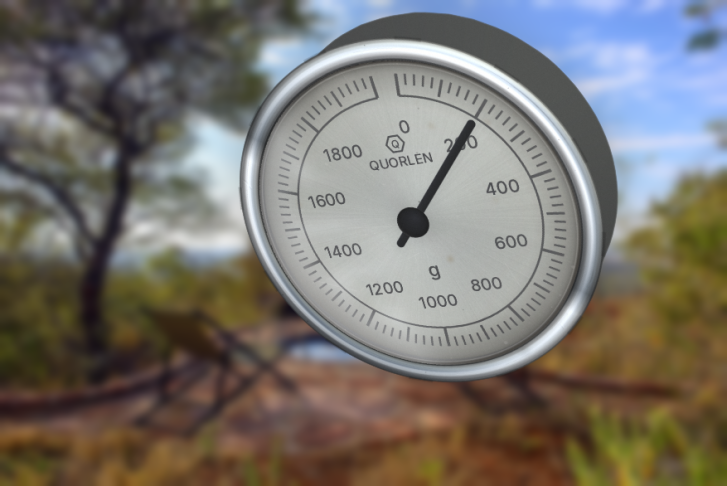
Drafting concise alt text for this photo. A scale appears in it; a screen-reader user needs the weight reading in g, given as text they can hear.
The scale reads 200 g
